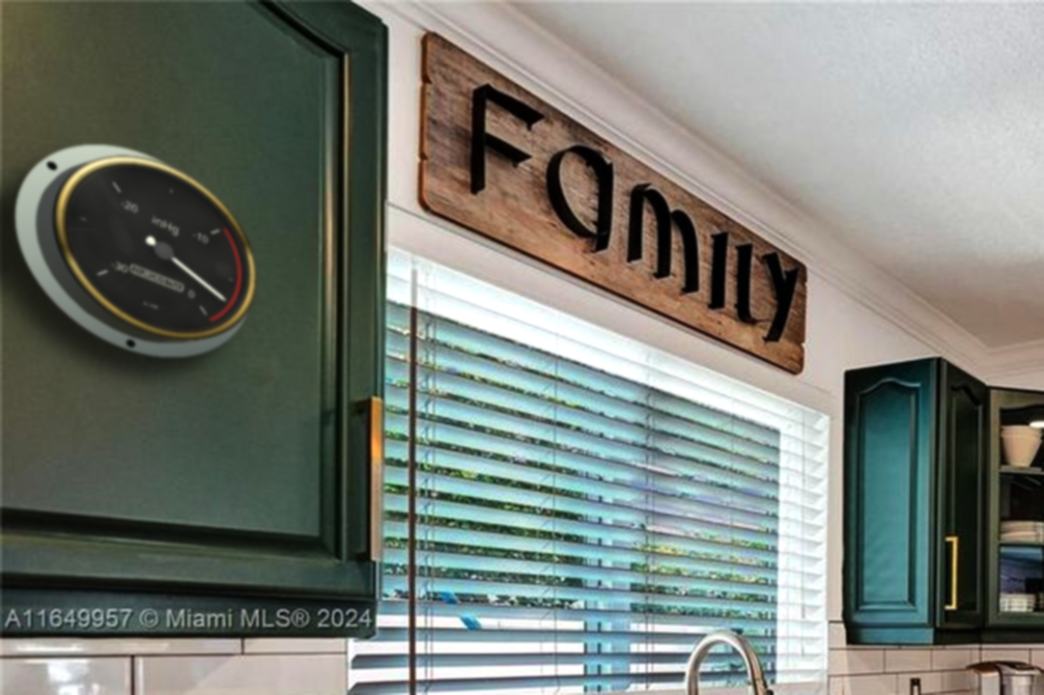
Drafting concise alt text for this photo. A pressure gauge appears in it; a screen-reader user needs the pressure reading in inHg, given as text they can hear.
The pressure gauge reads -2.5 inHg
